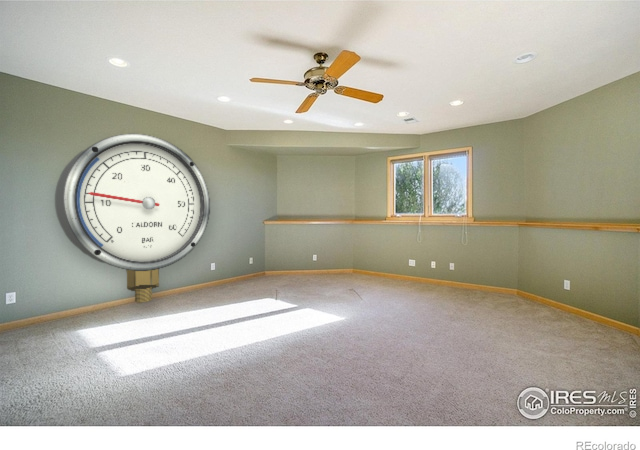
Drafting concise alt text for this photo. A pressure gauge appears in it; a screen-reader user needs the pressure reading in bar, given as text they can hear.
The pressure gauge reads 12 bar
